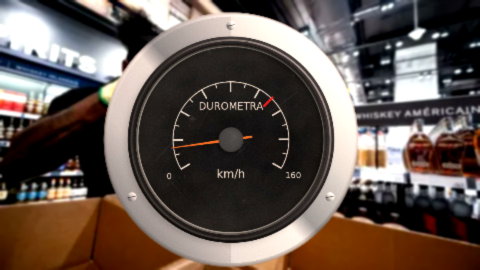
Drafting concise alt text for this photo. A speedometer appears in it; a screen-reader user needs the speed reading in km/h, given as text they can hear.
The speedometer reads 15 km/h
